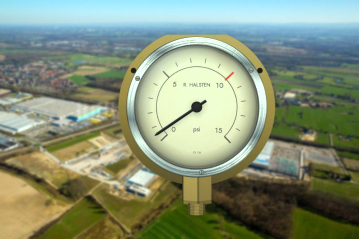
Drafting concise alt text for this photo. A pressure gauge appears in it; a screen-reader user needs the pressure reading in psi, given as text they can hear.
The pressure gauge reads 0.5 psi
